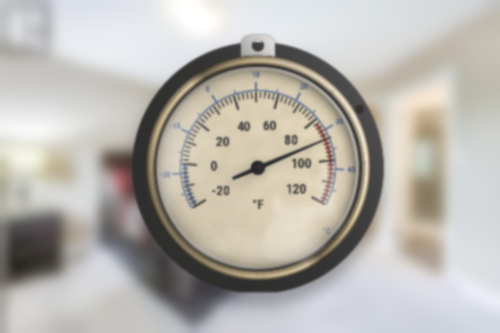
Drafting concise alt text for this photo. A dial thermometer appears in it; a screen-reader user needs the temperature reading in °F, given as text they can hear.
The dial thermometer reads 90 °F
